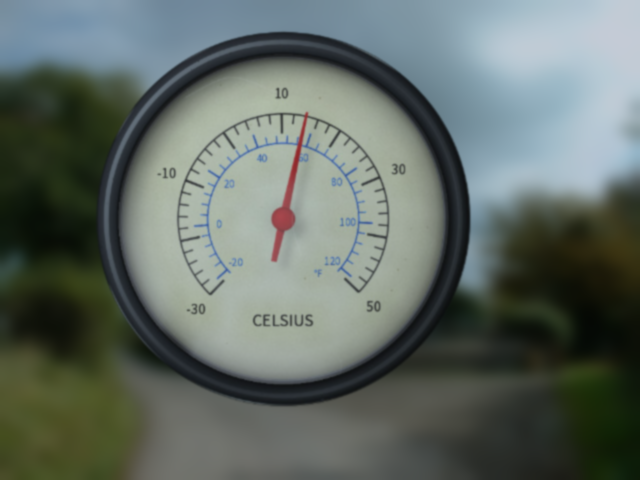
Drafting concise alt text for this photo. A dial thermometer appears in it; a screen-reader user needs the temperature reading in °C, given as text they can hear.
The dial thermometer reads 14 °C
